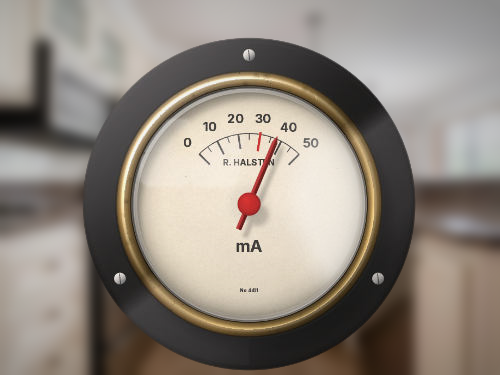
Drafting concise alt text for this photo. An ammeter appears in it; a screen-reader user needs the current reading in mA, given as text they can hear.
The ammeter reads 37.5 mA
